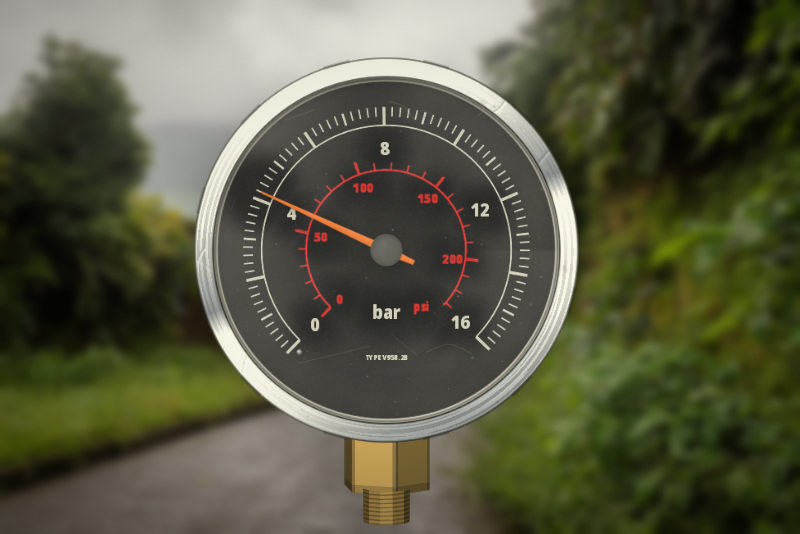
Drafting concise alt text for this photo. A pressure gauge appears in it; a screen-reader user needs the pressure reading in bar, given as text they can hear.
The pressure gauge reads 4.2 bar
